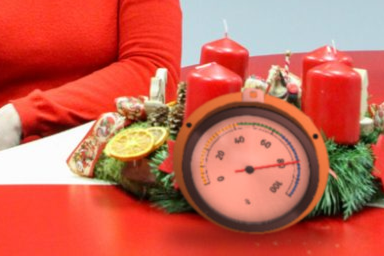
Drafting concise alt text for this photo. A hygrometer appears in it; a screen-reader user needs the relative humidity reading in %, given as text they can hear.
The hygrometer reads 80 %
